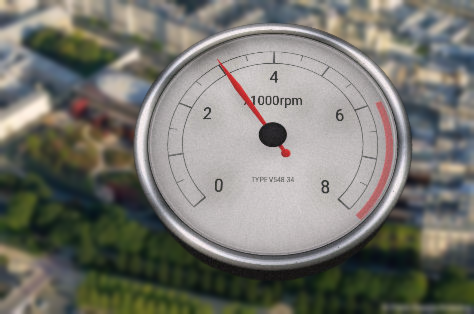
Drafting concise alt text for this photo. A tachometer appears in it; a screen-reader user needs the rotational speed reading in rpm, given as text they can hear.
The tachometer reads 3000 rpm
